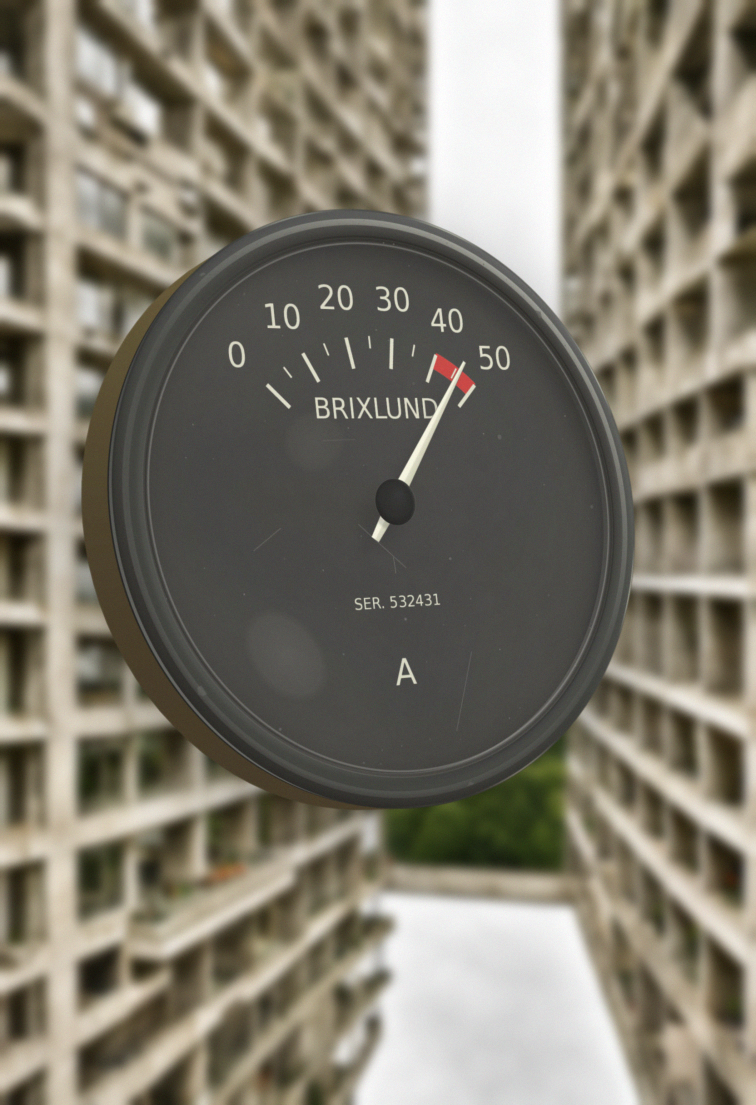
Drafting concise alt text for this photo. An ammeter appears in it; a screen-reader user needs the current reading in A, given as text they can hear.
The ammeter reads 45 A
